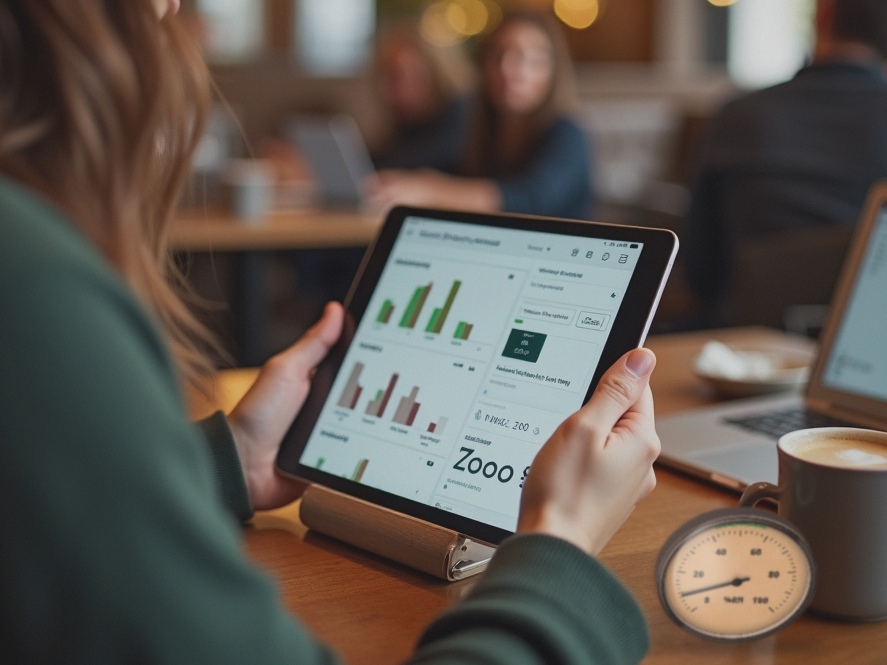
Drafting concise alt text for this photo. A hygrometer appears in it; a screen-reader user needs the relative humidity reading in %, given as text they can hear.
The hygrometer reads 10 %
